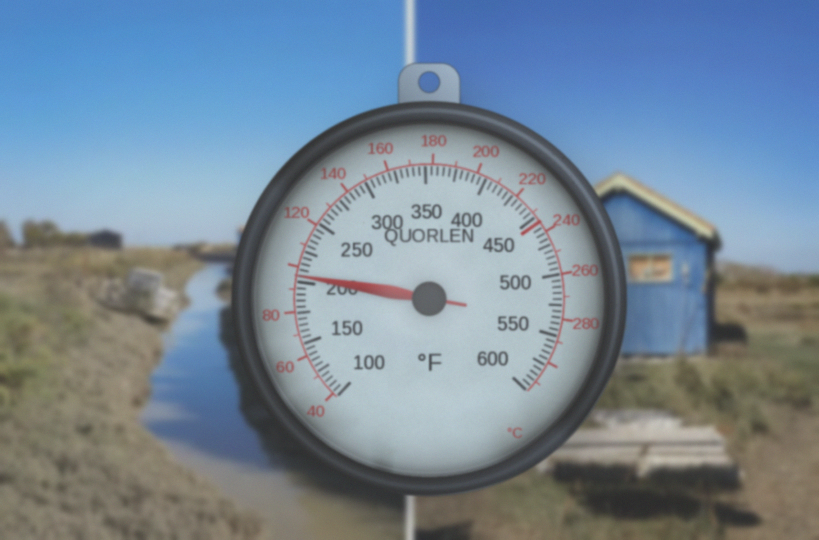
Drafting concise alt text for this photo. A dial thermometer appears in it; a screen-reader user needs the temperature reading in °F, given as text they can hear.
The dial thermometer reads 205 °F
